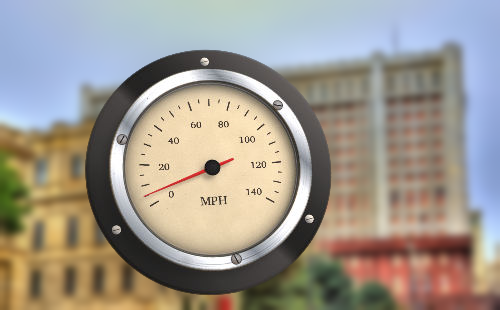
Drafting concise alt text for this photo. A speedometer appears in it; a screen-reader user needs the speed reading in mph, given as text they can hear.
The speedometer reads 5 mph
